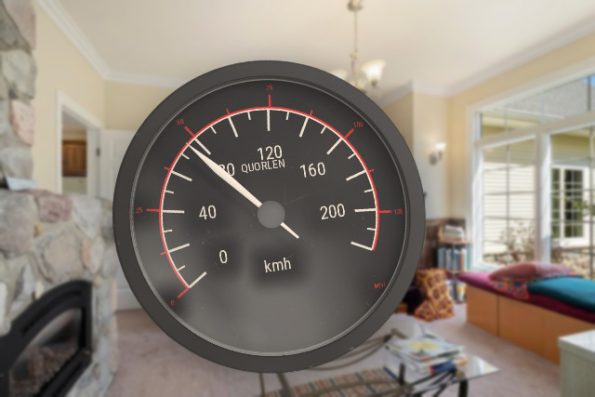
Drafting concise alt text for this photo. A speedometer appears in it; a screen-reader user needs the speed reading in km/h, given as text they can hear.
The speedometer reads 75 km/h
